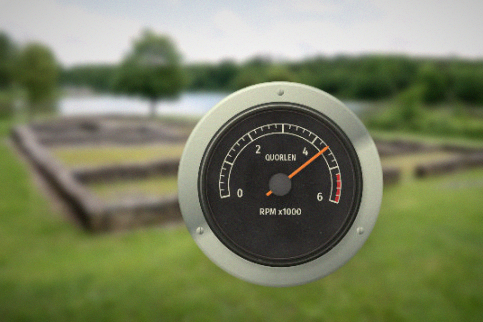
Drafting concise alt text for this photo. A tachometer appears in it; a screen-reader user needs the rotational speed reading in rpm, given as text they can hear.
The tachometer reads 4400 rpm
